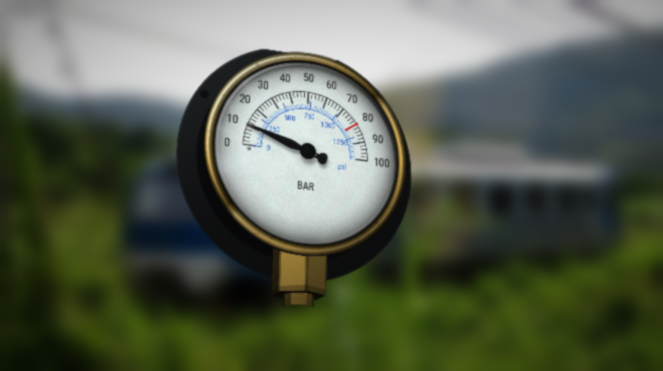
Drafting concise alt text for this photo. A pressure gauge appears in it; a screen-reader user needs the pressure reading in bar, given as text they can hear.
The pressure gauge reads 10 bar
